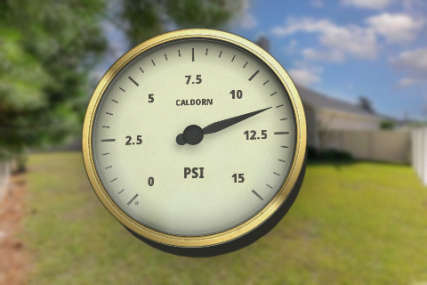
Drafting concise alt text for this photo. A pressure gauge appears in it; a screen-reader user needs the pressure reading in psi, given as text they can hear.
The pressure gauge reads 11.5 psi
